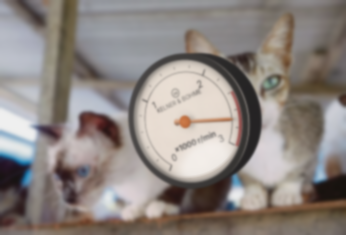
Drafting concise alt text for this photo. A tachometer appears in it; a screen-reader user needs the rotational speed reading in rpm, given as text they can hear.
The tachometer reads 2700 rpm
